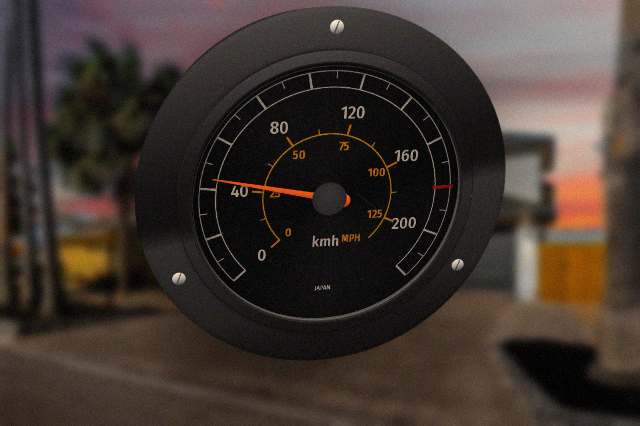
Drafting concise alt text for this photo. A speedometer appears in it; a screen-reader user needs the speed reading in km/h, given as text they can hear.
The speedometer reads 45 km/h
